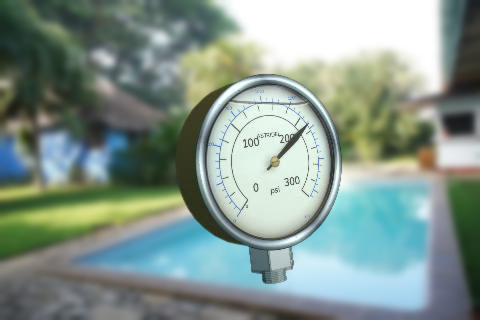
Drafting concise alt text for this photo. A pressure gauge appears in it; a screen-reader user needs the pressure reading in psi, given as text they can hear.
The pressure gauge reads 210 psi
